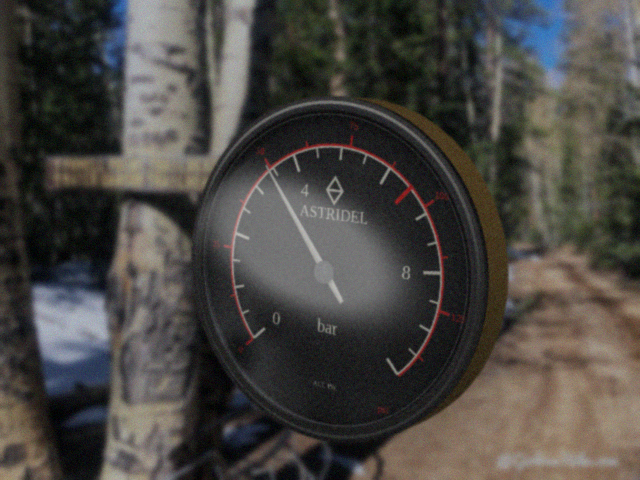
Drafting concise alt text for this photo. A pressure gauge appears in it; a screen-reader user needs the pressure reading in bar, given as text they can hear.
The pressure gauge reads 3.5 bar
